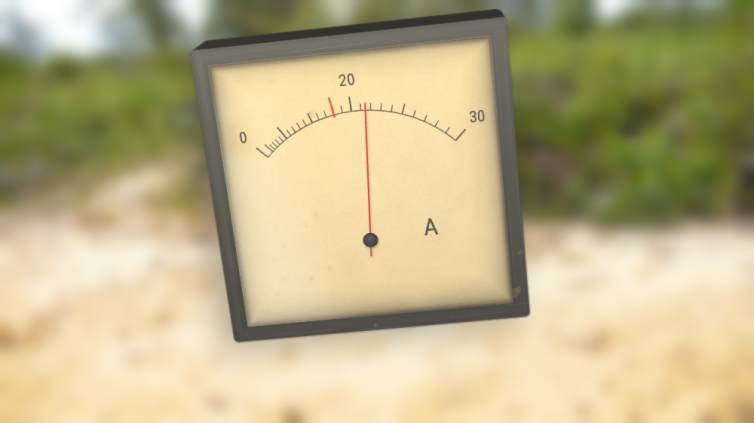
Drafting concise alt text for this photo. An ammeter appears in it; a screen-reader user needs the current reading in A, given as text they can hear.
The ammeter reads 21.5 A
